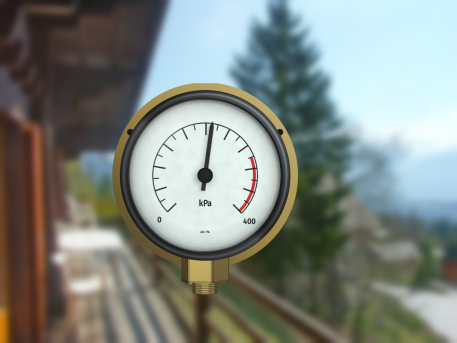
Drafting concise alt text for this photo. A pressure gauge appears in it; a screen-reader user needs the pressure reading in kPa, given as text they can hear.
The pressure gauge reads 210 kPa
